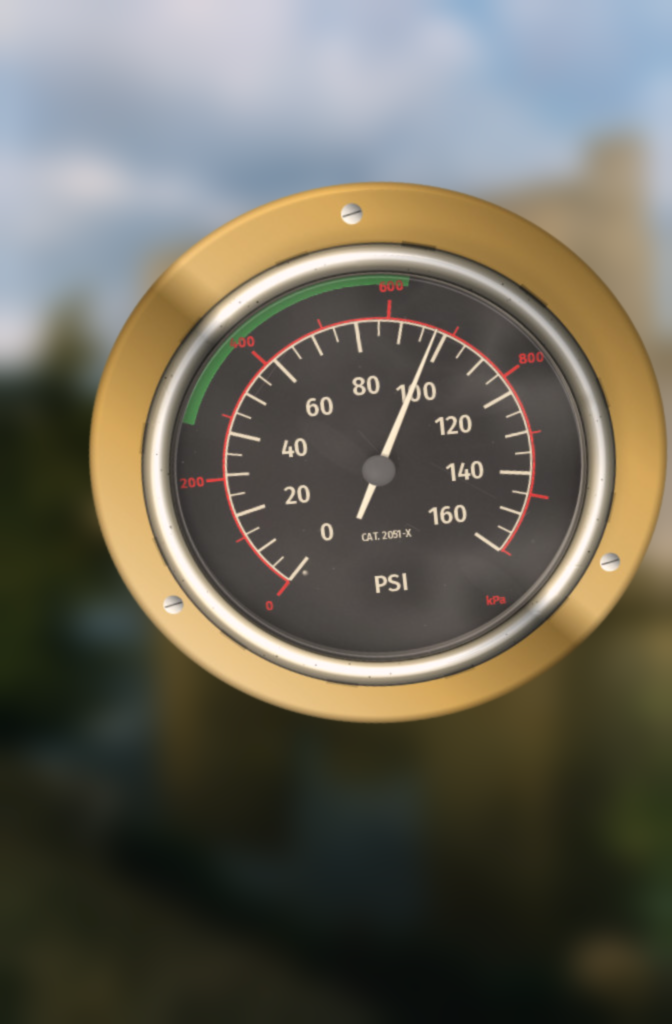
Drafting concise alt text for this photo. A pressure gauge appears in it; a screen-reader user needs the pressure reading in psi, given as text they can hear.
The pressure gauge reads 97.5 psi
